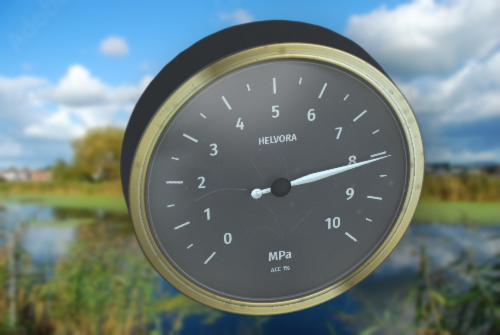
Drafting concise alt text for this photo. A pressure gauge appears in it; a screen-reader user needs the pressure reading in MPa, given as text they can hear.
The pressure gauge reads 8 MPa
